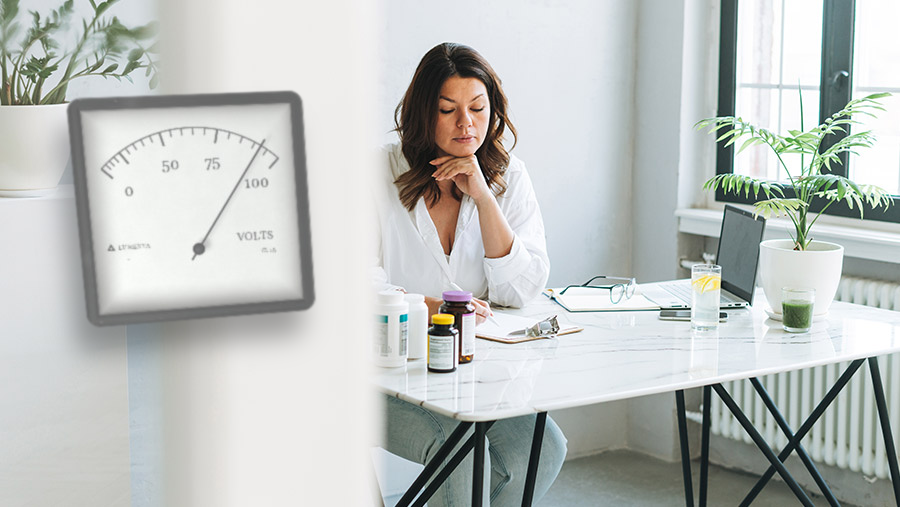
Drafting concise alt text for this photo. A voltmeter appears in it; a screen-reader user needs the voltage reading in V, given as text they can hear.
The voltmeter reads 92.5 V
